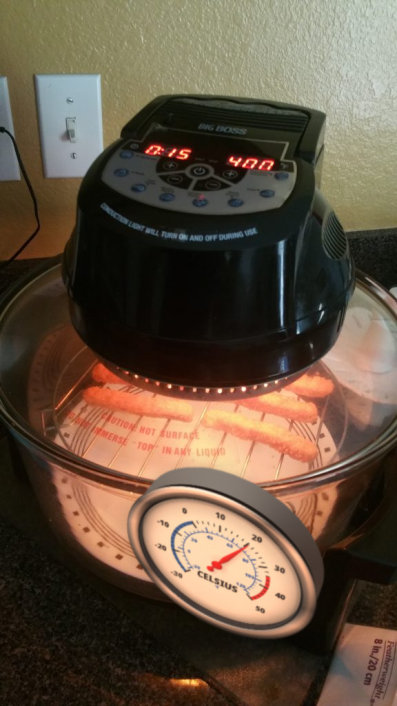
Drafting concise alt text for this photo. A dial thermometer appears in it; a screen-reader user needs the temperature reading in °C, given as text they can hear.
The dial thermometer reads 20 °C
